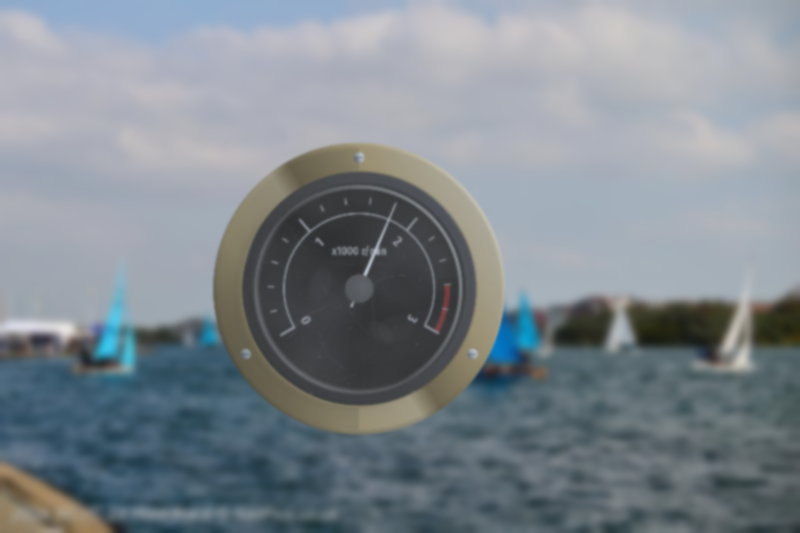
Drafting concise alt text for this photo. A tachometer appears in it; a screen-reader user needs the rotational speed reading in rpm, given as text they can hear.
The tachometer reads 1800 rpm
